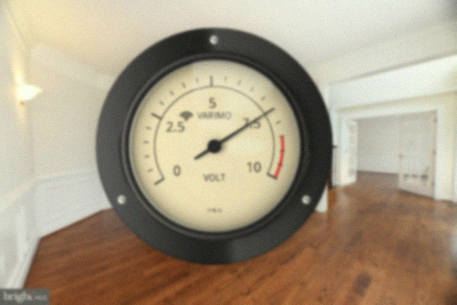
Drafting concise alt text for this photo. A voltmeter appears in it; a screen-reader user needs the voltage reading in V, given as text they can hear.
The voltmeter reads 7.5 V
